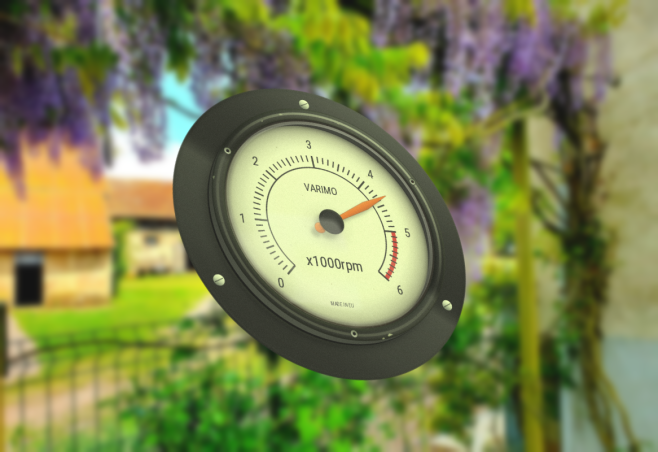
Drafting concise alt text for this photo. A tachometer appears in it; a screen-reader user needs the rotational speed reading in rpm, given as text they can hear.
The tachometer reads 4400 rpm
